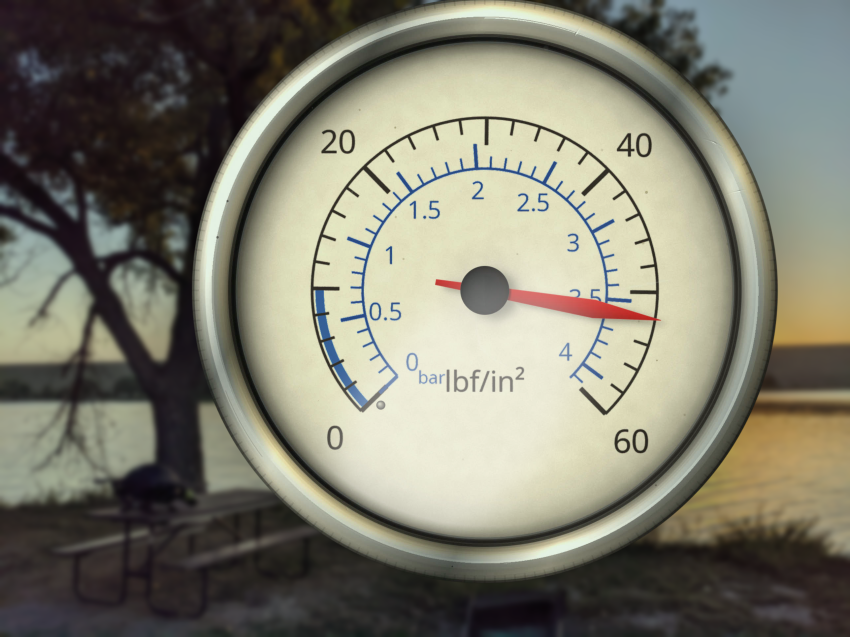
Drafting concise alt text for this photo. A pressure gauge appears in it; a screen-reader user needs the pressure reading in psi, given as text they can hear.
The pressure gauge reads 52 psi
